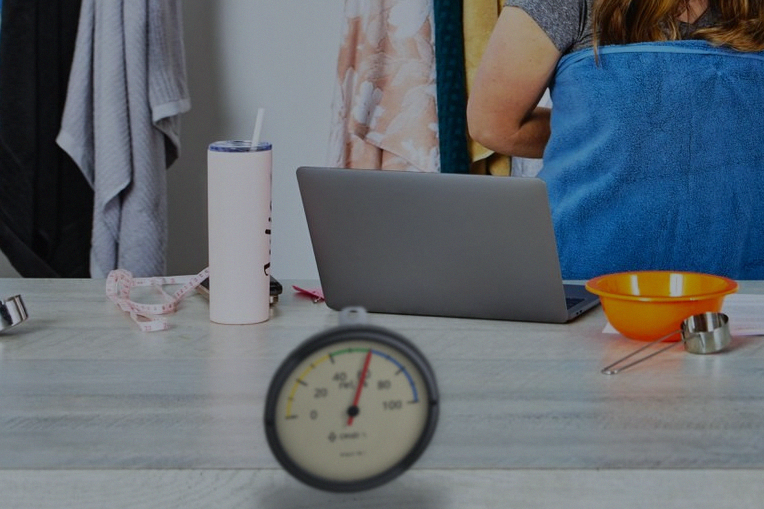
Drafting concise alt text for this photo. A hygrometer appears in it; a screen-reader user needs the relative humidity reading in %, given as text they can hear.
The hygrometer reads 60 %
